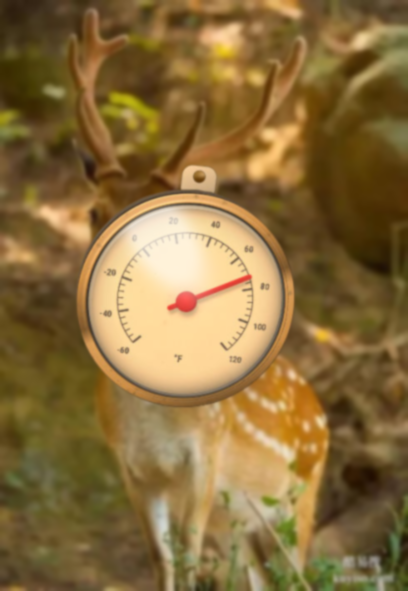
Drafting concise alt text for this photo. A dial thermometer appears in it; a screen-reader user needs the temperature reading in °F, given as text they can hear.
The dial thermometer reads 72 °F
